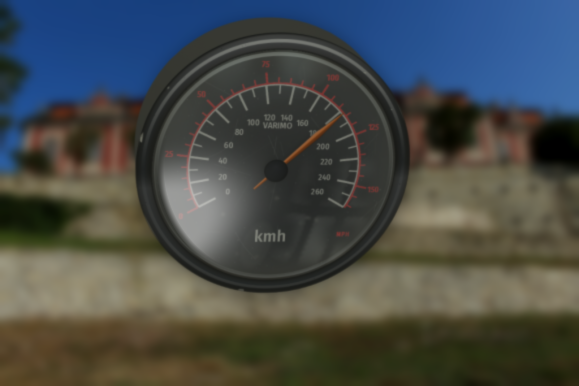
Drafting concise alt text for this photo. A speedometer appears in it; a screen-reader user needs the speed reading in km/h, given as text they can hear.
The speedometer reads 180 km/h
